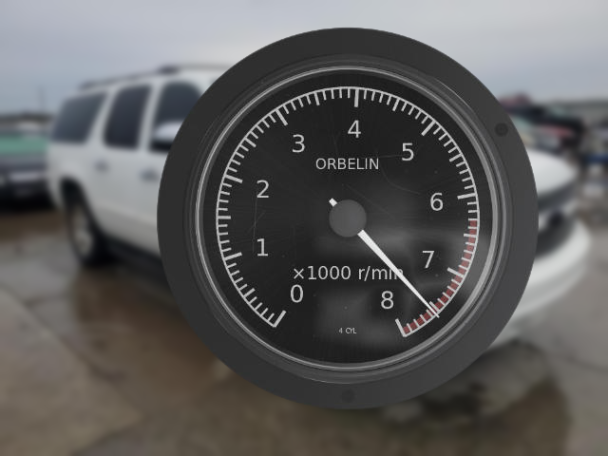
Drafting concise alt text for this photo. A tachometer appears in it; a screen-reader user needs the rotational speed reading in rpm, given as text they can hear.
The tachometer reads 7550 rpm
